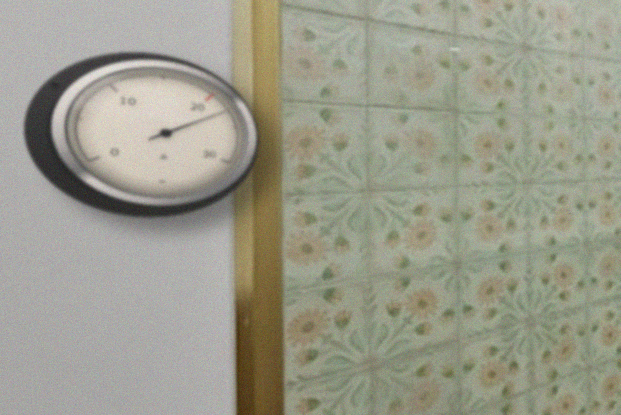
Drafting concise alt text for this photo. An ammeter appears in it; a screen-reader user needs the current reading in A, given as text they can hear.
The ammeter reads 22.5 A
